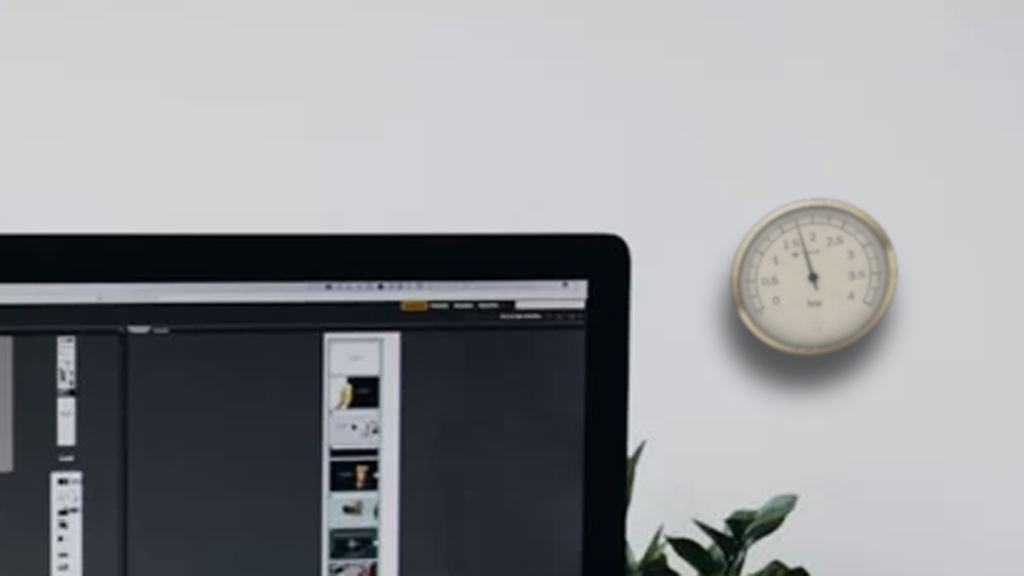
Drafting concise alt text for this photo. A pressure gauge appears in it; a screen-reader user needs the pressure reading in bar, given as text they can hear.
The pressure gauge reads 1.75 bar
